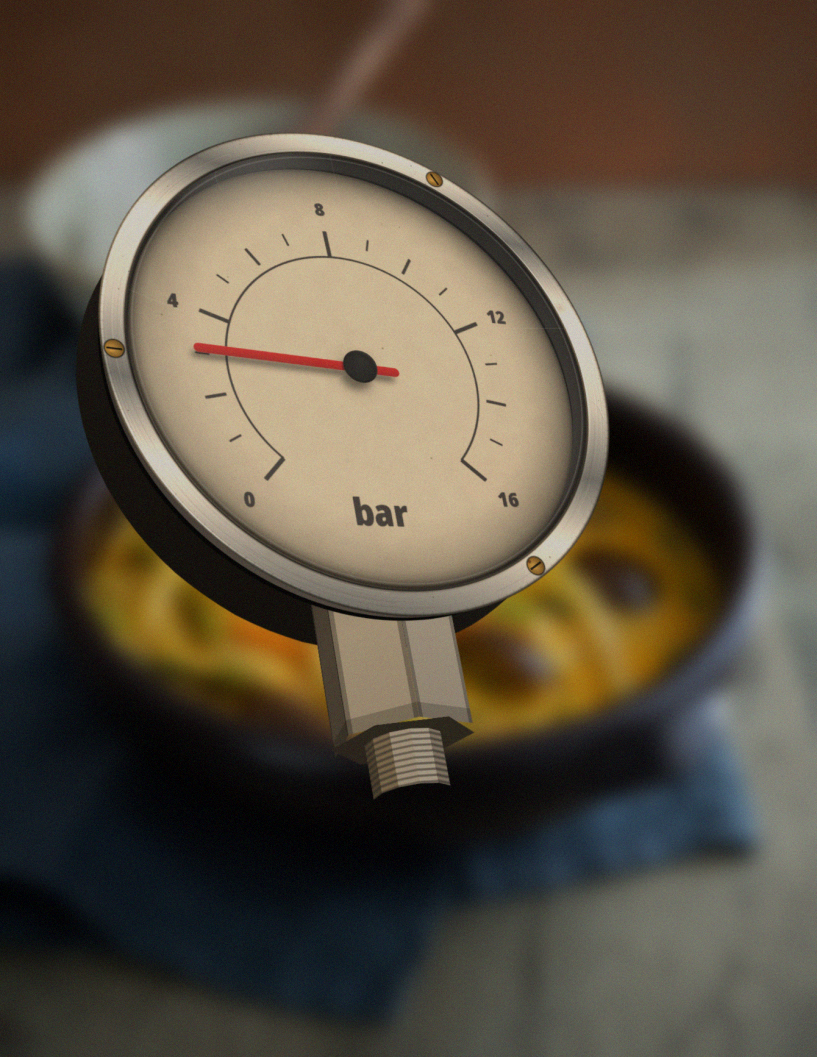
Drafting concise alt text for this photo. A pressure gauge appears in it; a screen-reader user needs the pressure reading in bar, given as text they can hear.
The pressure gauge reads 3 bar
